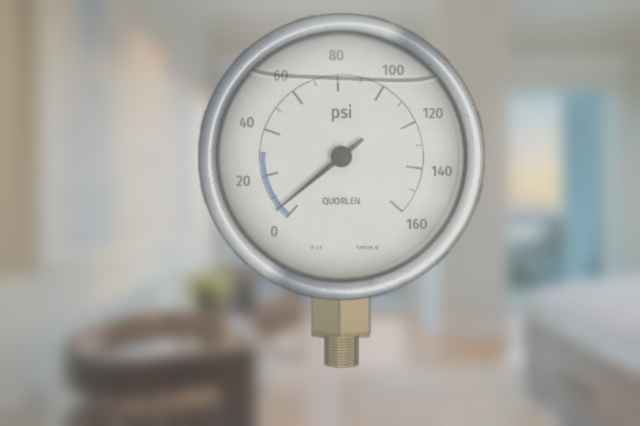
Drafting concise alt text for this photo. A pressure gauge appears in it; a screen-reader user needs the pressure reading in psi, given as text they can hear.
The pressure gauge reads 5 psi
